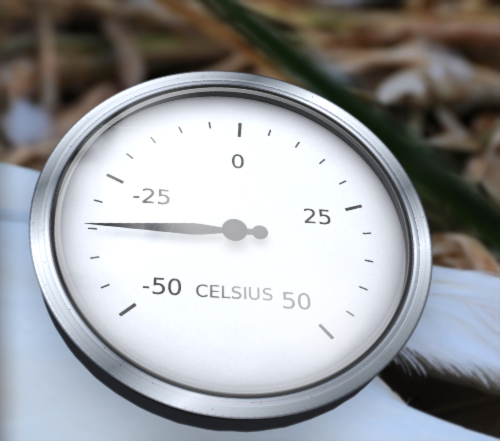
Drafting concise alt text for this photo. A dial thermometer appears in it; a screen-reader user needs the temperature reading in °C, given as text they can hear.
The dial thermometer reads -35 °C
